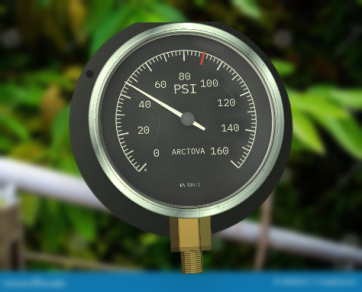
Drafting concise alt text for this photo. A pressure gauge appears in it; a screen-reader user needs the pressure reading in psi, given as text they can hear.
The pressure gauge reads 46 psi
